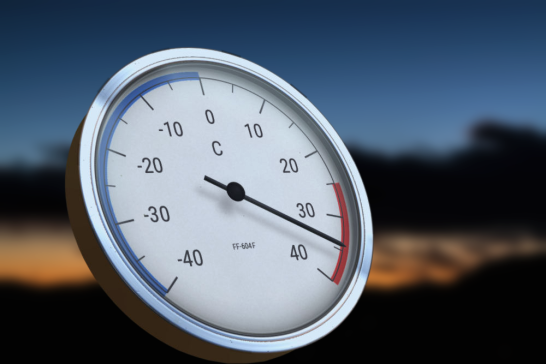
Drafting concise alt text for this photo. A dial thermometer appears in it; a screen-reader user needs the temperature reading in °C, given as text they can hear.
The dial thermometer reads 35 °C
